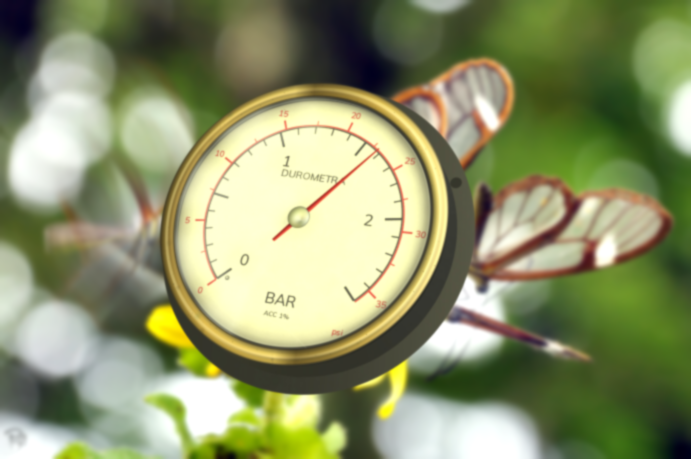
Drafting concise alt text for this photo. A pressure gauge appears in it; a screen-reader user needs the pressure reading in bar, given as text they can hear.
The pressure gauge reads 1.6 bar
